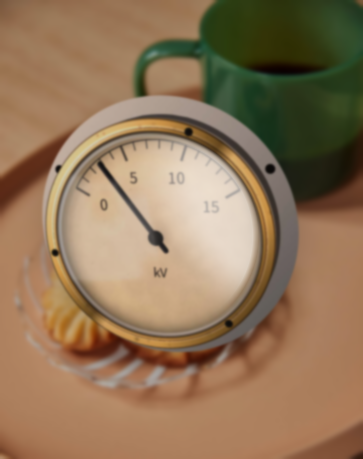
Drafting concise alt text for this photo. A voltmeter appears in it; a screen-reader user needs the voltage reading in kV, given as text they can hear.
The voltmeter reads 3 kV
